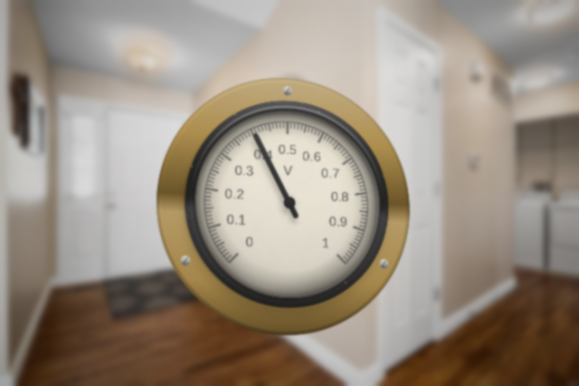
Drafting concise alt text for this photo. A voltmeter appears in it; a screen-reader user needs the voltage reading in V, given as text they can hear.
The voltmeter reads 0.4 V
